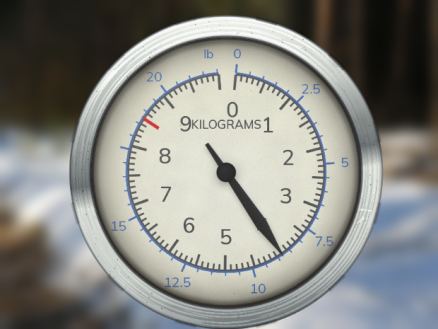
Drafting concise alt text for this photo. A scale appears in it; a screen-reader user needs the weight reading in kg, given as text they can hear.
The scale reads 4 kg
